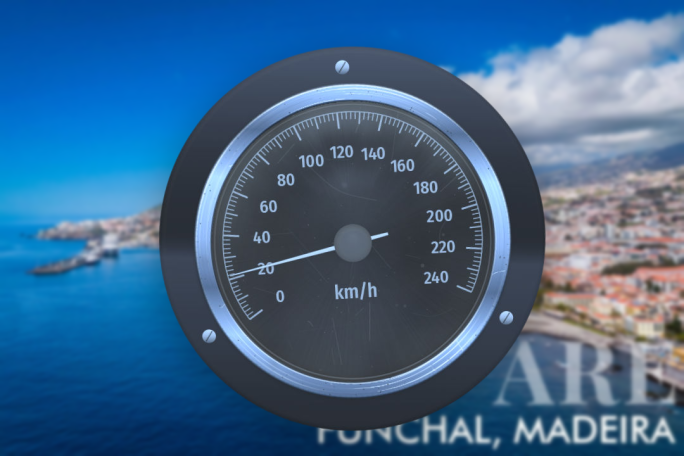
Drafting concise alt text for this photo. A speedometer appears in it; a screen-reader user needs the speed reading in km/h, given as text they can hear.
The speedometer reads 22 km/h
